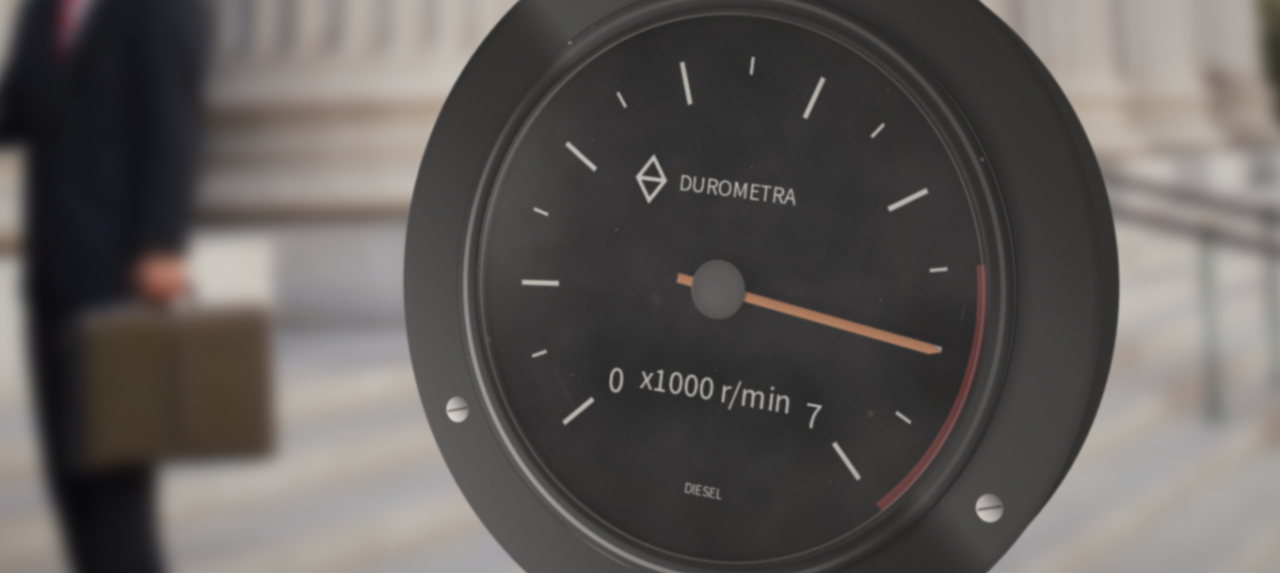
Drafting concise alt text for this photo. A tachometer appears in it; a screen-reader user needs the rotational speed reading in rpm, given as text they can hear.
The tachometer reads 6000 rpm
